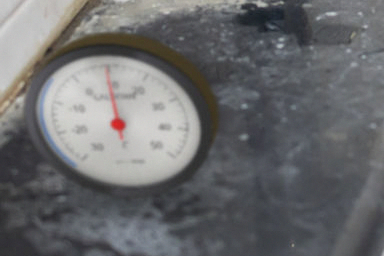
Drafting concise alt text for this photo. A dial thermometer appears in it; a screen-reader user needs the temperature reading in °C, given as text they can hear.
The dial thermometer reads 10 °C
